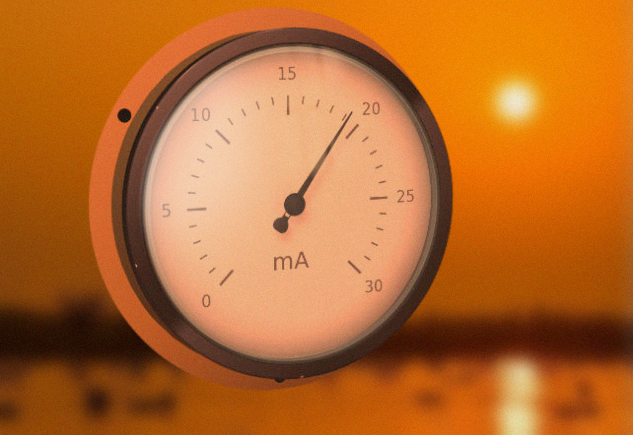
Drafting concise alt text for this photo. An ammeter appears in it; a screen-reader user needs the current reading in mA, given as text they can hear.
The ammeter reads 19 mA
